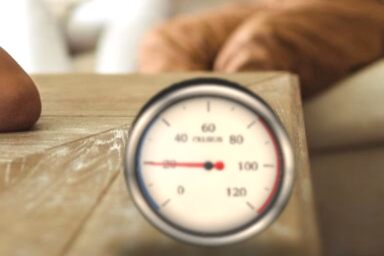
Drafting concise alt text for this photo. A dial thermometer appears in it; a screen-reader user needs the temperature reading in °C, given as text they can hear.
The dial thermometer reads 20 °C
